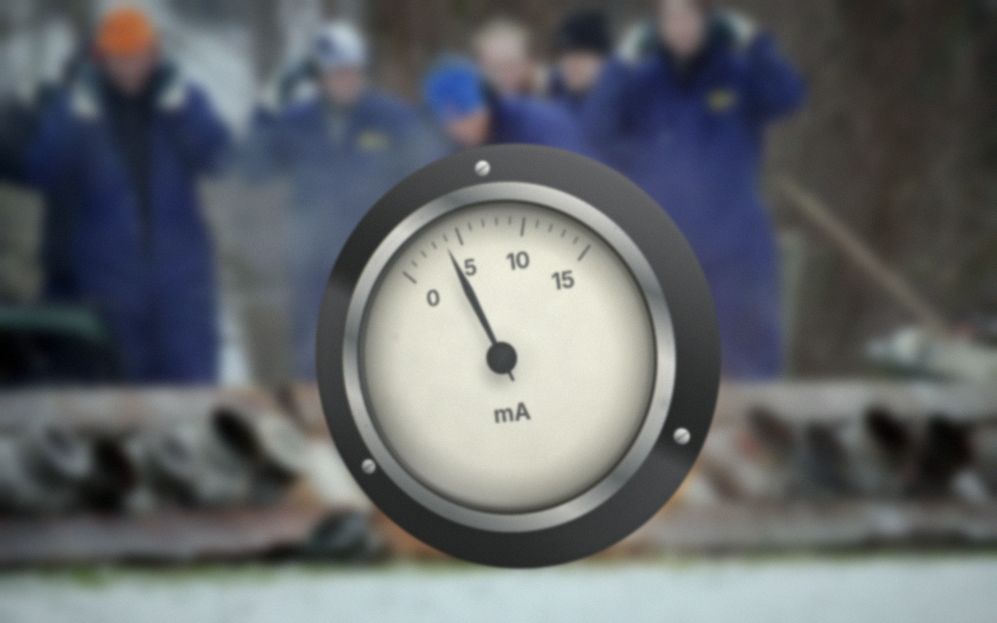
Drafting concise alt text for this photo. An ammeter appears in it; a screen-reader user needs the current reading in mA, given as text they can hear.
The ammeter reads 4 mA
